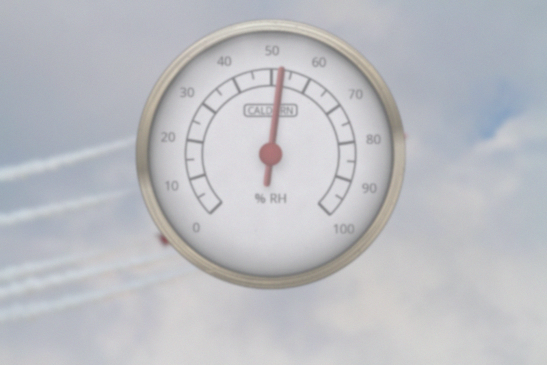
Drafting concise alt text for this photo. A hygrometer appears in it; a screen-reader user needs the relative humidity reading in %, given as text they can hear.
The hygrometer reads 52.5 %
